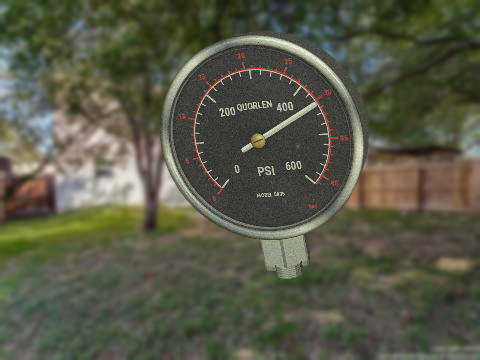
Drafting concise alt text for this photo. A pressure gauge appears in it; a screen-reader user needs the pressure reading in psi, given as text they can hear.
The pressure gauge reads 440 psi
